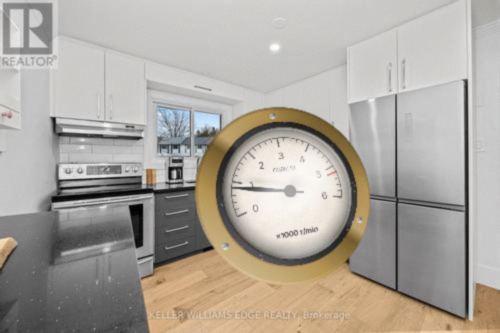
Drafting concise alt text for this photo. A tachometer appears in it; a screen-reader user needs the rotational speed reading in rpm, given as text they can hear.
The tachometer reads 800 rpm
